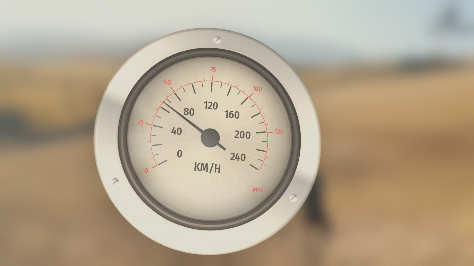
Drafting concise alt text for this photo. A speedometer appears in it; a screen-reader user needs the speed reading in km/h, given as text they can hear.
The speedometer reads 65 km/h
